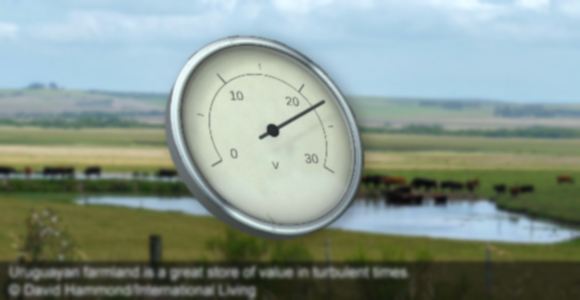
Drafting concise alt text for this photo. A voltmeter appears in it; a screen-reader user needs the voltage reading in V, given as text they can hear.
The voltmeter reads 22.5 V
